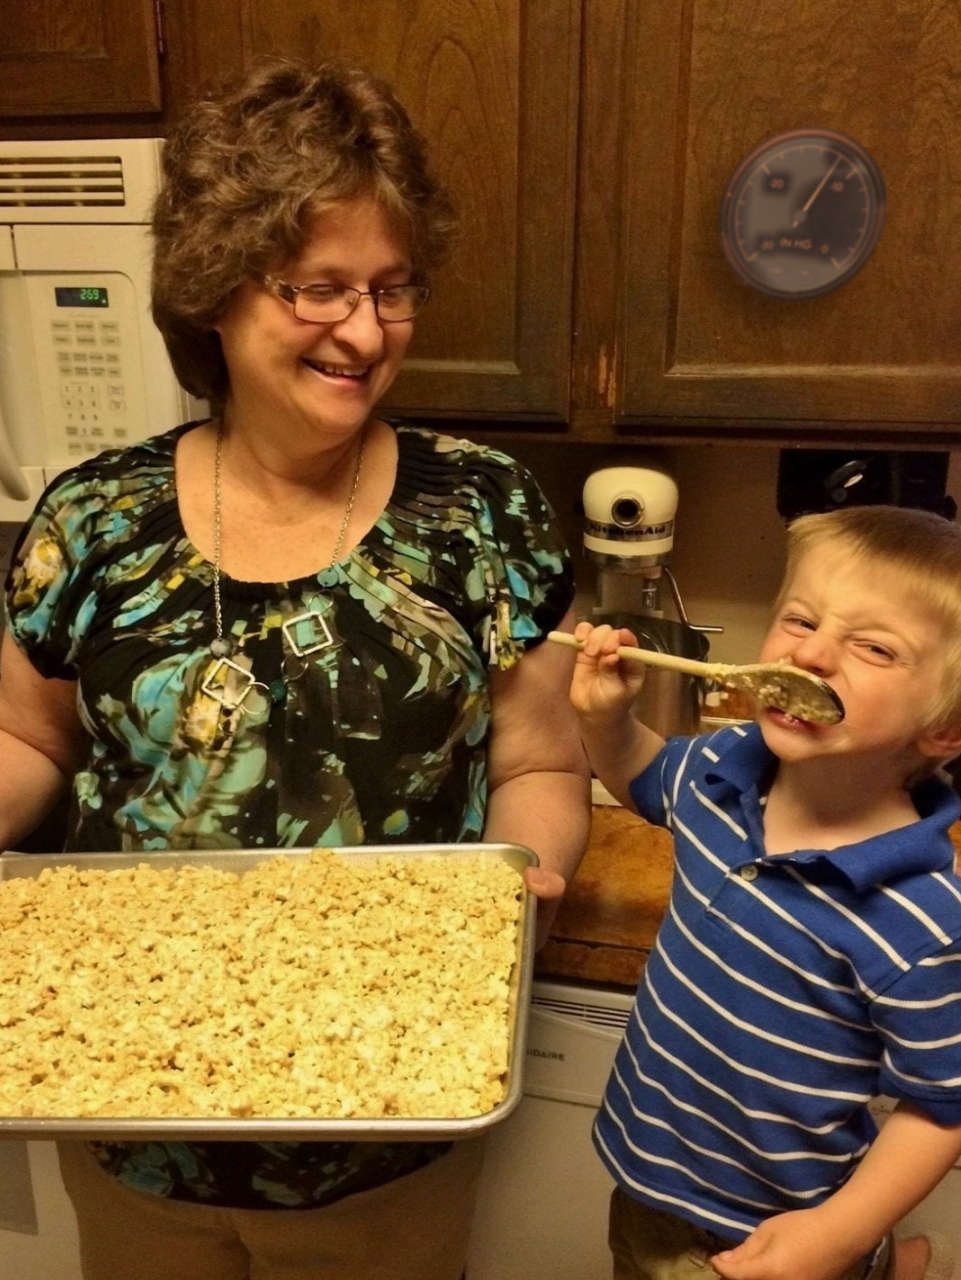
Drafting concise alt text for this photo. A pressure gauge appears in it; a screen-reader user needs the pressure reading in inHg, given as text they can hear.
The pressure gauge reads -12 inHg
